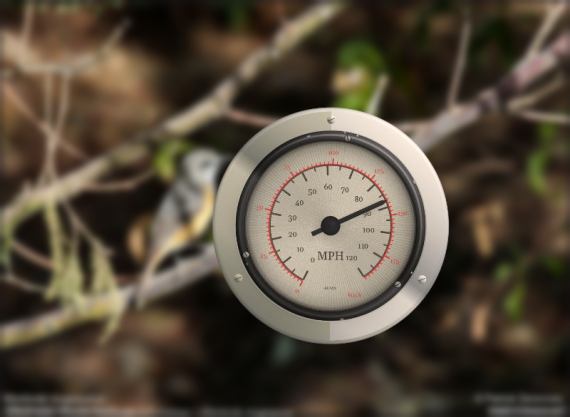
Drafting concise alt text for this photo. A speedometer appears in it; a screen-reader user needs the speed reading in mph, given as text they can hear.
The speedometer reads 87.5 mph
